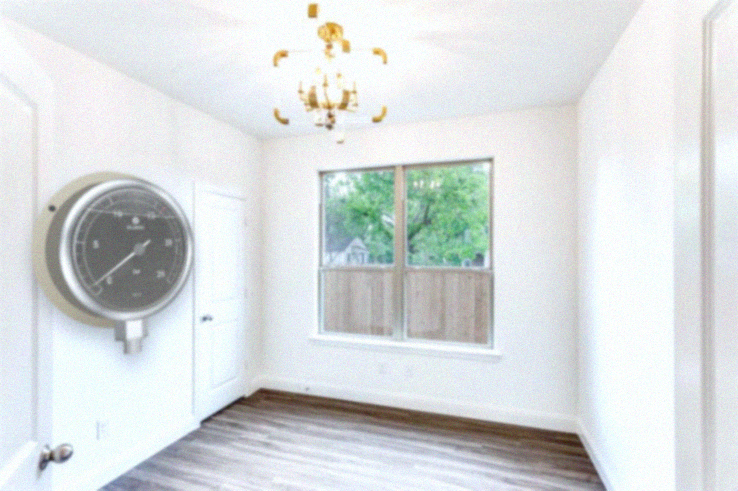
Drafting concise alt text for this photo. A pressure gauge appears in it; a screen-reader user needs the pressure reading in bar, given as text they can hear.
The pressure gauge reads 1 bar
